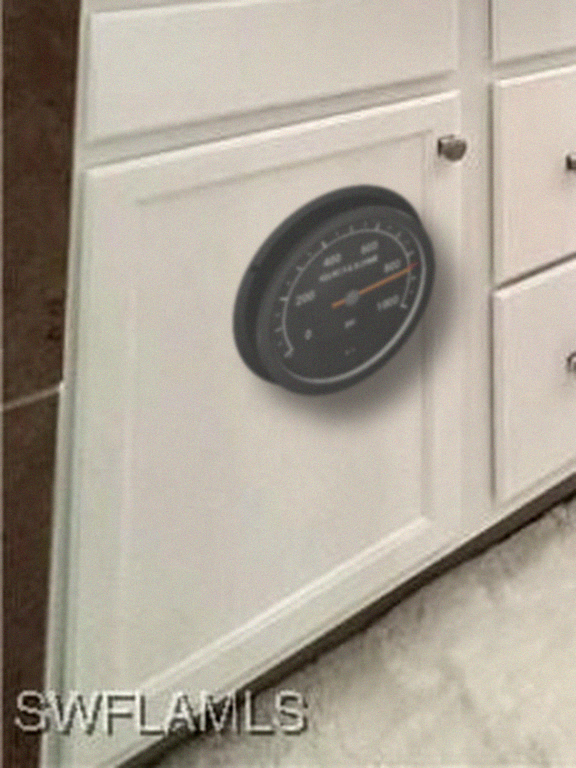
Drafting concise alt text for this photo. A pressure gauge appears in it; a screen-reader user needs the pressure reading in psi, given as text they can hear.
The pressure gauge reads 850 psi
